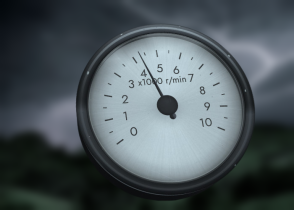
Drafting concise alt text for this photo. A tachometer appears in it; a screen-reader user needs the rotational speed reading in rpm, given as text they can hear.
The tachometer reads 4250 rpm
